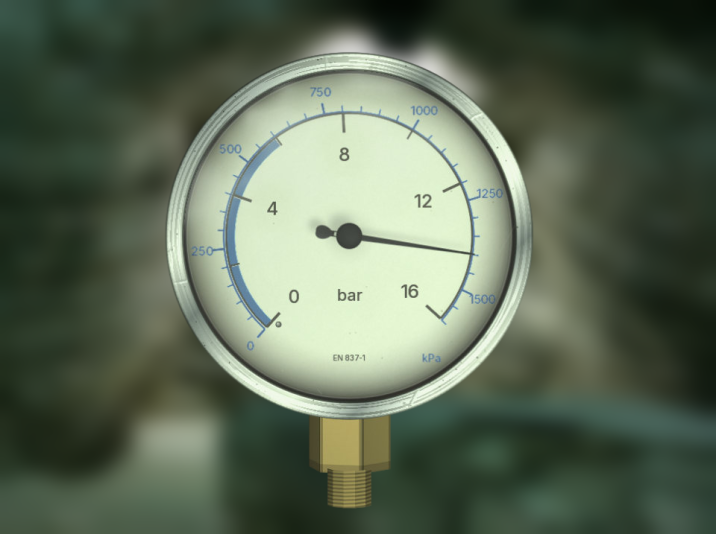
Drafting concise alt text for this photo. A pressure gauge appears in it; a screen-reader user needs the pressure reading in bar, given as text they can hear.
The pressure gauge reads 14 bar
